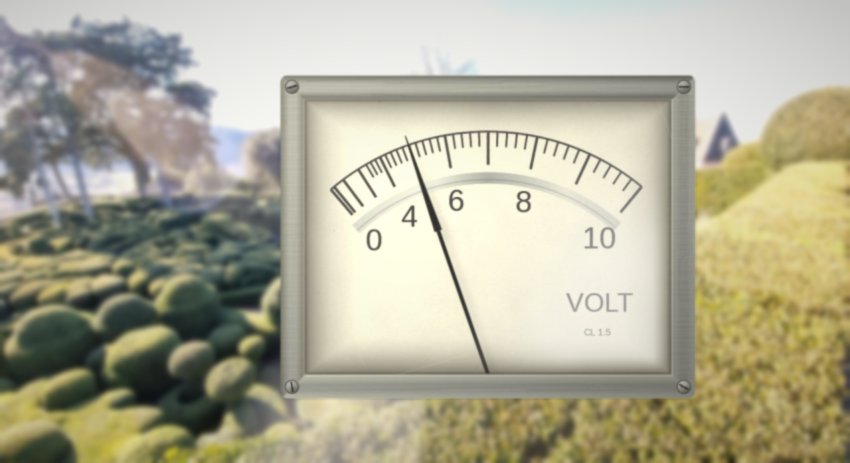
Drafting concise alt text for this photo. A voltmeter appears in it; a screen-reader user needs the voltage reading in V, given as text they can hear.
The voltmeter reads 5 V
